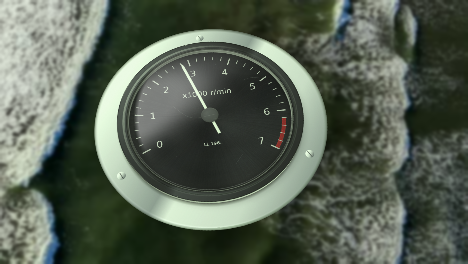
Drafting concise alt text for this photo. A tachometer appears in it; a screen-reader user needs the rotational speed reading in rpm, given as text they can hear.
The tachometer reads 2800 rpm
